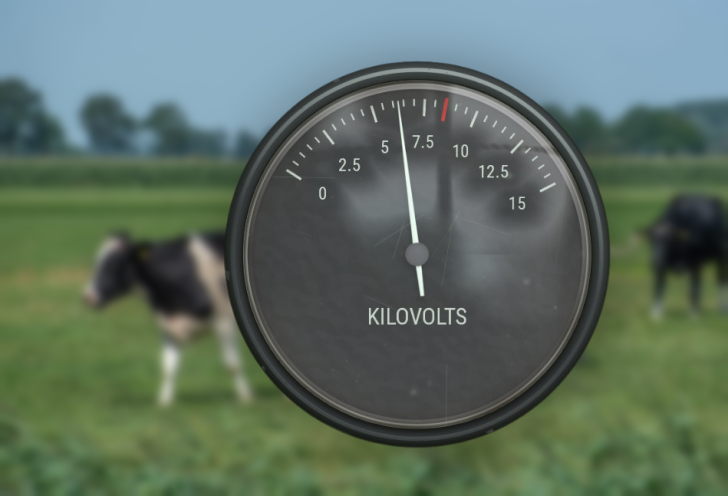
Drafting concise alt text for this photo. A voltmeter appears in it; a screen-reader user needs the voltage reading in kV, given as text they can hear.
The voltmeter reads 6.25 kV
